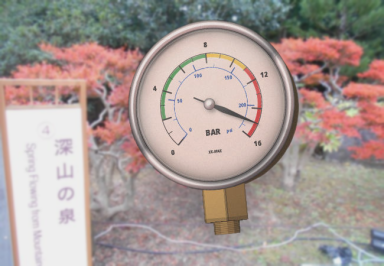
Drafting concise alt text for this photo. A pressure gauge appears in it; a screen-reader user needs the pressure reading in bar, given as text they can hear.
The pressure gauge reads 15 bar
